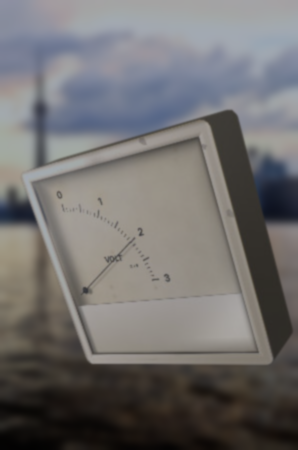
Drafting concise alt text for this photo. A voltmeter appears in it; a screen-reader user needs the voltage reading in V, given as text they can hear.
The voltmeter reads 2 V
